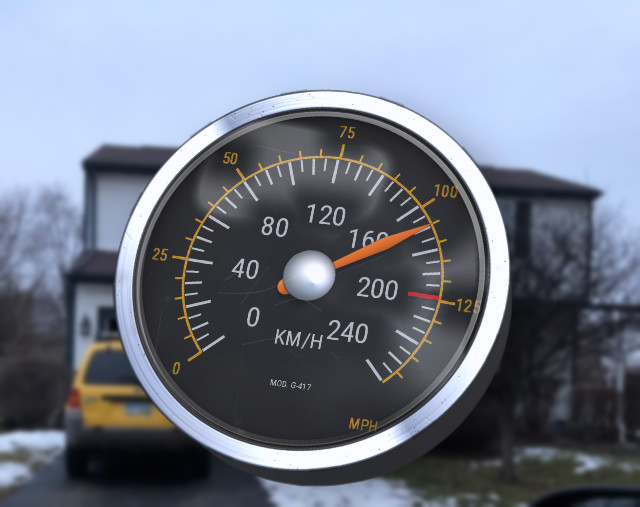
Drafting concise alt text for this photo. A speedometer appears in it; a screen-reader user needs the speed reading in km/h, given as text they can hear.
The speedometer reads 170 km/h
